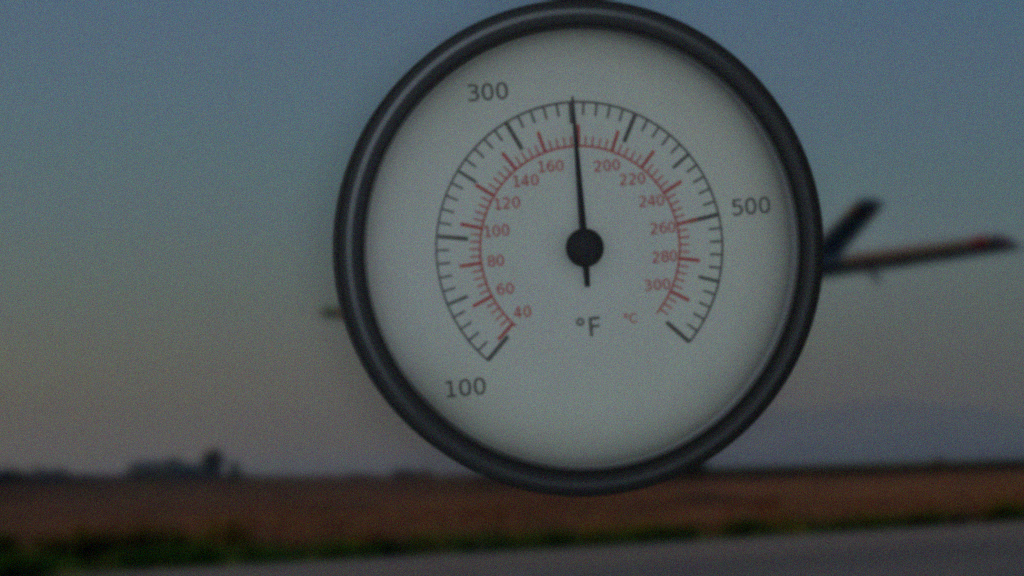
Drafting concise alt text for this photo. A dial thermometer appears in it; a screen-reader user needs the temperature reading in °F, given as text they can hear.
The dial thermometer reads 350 °F
